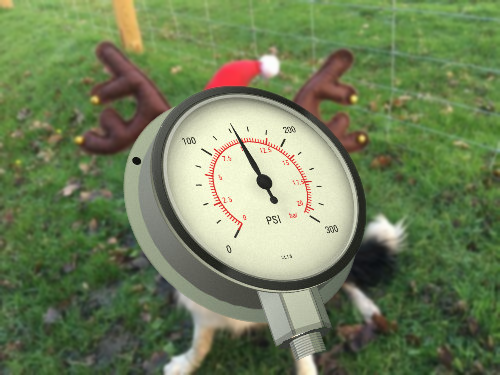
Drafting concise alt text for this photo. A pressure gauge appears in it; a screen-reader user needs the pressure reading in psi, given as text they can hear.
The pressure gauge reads 140 psi
